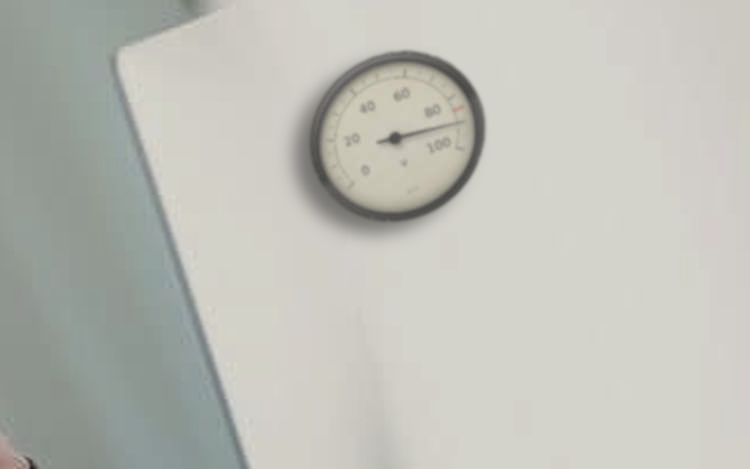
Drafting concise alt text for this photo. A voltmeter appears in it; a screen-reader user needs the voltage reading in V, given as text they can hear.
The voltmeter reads 90 V
